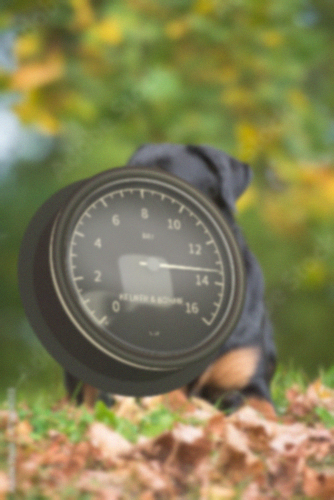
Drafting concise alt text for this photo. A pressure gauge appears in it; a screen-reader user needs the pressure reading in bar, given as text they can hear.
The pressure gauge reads 13.5 bar
